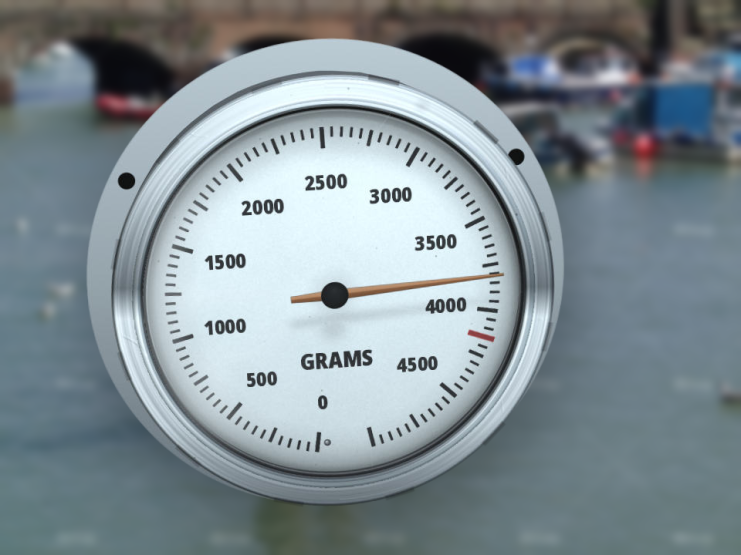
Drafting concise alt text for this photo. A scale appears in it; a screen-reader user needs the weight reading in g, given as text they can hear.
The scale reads 3800 g
